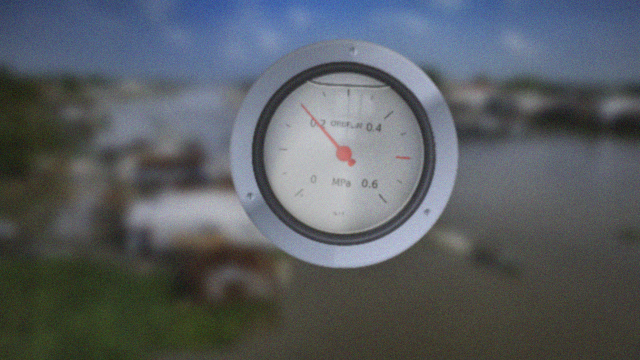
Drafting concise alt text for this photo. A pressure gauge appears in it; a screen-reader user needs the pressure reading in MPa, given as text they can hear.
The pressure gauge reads 0.2 MPa
